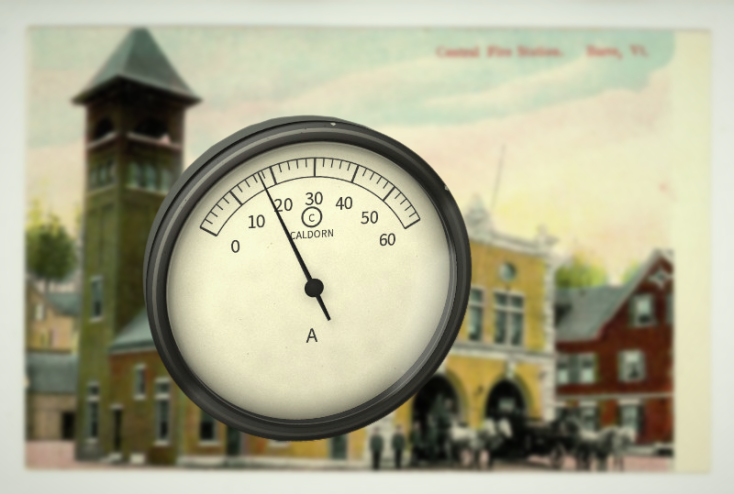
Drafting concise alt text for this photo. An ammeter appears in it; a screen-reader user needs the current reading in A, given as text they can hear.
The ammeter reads 17 A
